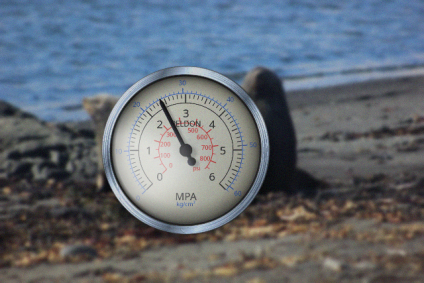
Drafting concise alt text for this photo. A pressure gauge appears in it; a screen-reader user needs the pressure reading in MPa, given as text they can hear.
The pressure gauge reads 2.4 MPa
